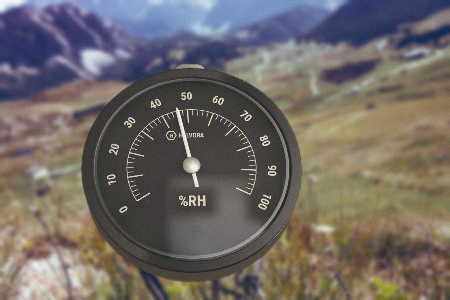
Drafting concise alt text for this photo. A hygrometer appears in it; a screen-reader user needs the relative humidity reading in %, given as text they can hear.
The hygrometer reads 46 %
